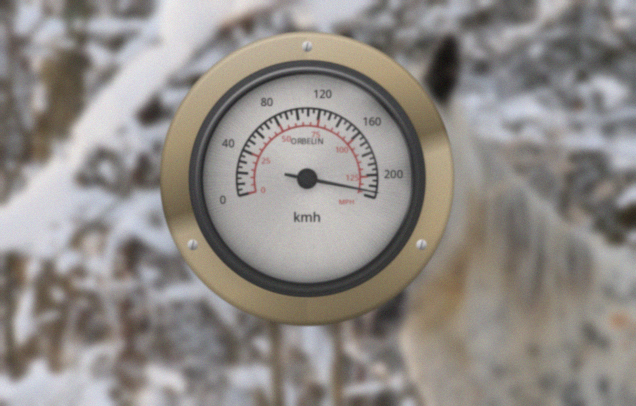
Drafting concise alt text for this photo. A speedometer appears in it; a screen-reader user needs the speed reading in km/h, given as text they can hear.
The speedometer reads 215 km/h
